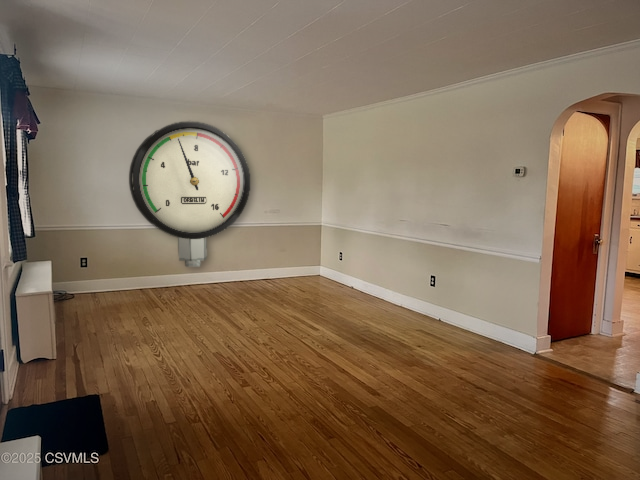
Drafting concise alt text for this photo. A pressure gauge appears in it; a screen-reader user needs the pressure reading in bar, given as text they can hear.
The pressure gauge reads 6.5 bar
